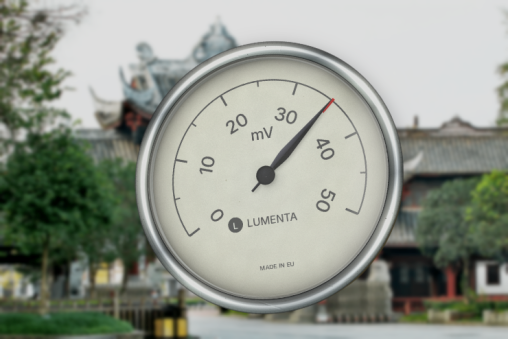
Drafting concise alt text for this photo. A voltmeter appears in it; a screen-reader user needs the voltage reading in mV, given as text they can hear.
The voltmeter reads 35 mV
